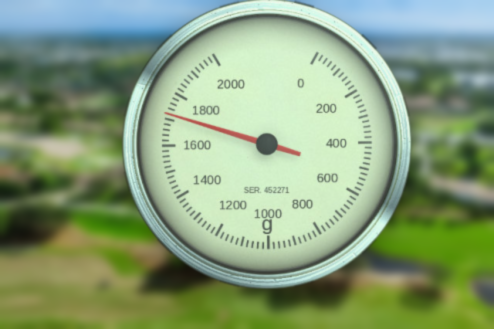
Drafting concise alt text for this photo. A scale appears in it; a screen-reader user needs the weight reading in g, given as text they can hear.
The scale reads 1720 g
